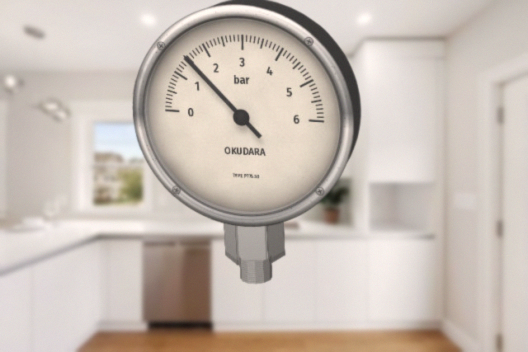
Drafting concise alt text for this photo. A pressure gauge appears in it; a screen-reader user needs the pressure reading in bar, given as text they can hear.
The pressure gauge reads 1.5 bar
